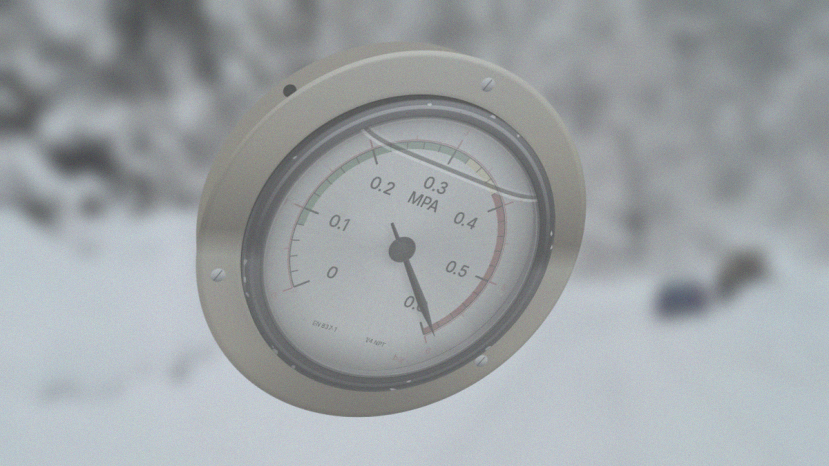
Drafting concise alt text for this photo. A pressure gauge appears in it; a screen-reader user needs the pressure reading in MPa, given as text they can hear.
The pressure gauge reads 0.59 MPa
